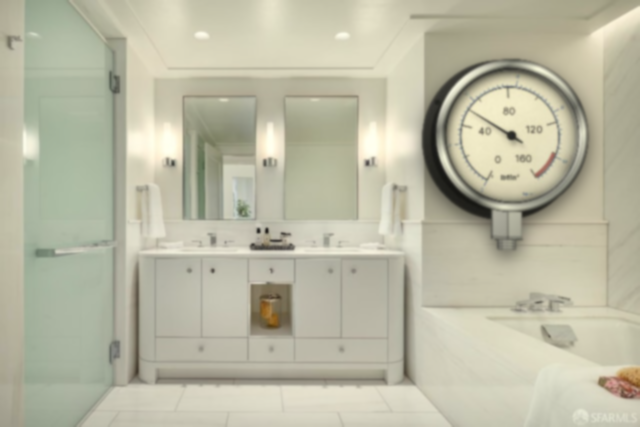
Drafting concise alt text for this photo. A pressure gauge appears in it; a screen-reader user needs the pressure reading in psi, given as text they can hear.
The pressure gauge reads 50 psi
